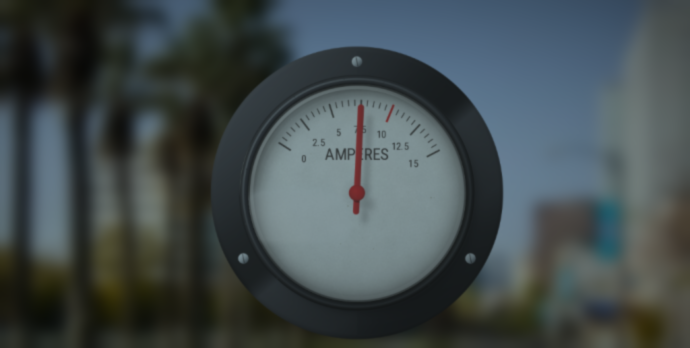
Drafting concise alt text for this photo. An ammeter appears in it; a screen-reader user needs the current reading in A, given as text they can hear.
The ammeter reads 7.5 A
